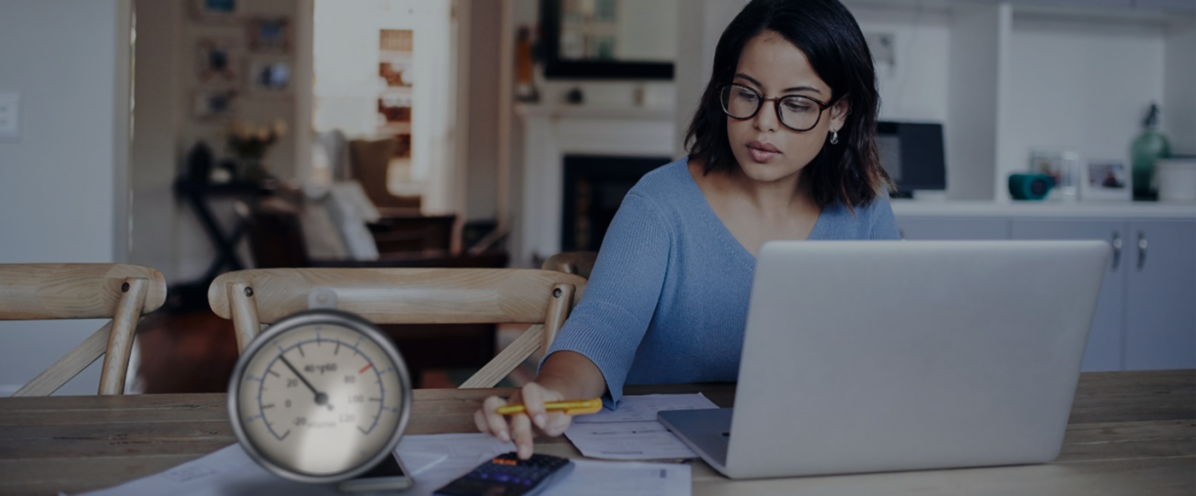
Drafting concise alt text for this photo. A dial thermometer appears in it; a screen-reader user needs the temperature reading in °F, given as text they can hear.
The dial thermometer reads 30 °F
